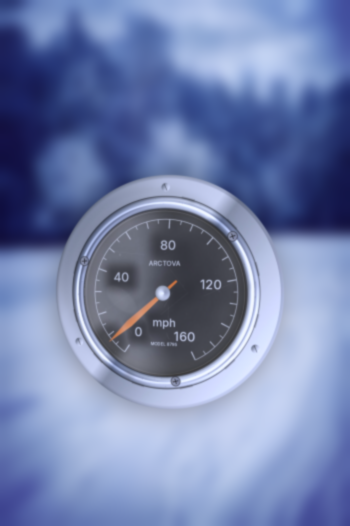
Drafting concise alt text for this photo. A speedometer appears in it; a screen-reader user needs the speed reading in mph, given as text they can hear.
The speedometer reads 7.5 mph
